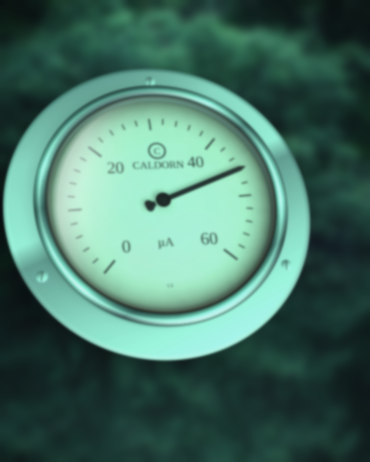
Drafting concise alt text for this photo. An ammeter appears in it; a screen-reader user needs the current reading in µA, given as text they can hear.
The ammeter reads 46 µA
